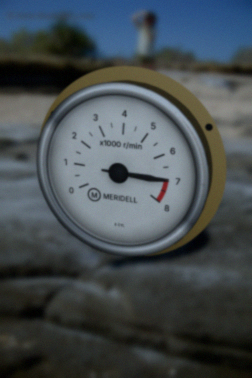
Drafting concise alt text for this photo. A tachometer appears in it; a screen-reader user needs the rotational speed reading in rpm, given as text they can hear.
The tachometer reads 7000 rpm
